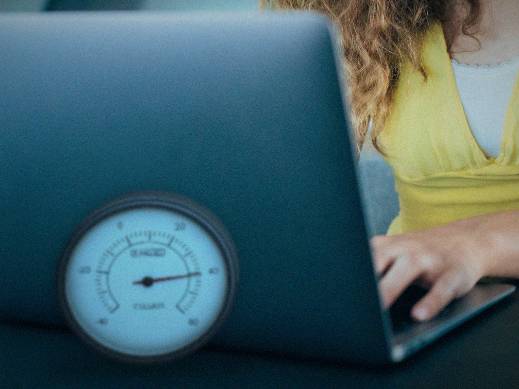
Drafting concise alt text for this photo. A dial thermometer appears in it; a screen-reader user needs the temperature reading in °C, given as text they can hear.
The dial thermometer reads 40 °C
